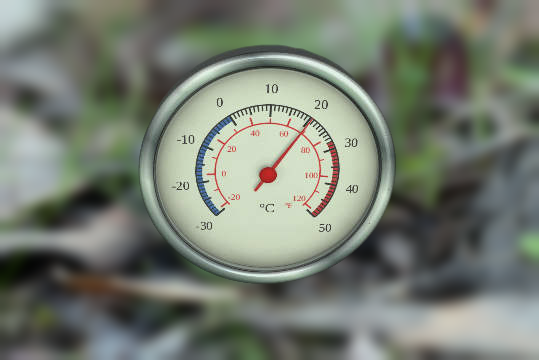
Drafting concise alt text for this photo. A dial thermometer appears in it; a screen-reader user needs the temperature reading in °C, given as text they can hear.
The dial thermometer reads 20 °C
